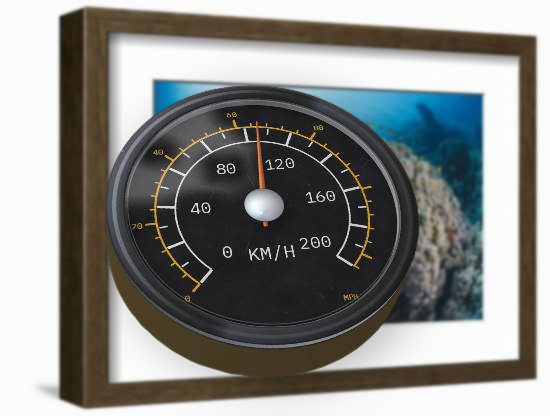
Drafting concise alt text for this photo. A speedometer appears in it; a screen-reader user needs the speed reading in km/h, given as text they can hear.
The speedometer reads 105 km/h
